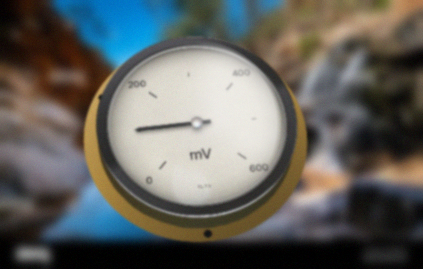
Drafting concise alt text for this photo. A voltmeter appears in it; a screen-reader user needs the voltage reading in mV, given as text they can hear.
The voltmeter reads 100 mV
